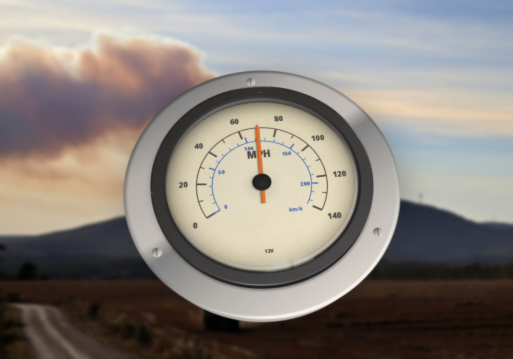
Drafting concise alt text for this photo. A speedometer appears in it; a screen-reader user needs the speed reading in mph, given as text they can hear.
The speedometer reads 70 mph
